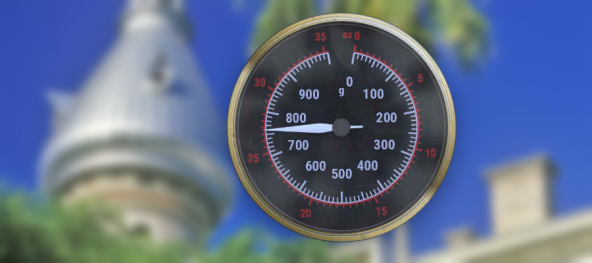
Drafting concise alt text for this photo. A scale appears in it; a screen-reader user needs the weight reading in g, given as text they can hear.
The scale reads 760 g
